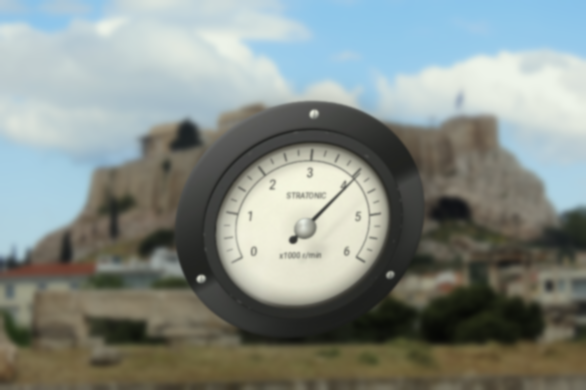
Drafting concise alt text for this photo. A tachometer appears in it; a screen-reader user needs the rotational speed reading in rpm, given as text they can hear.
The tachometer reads 4000 rpm
